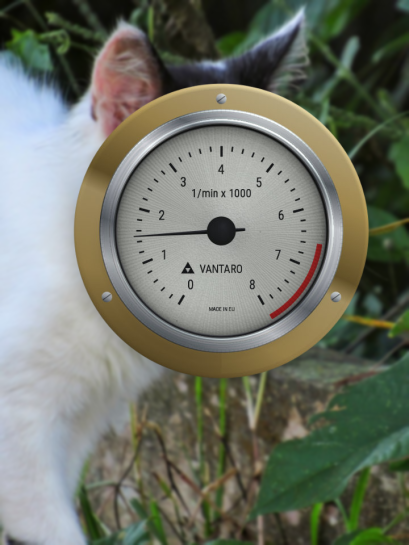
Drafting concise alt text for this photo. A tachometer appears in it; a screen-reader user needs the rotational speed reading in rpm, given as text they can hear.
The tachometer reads 1500 rpm
